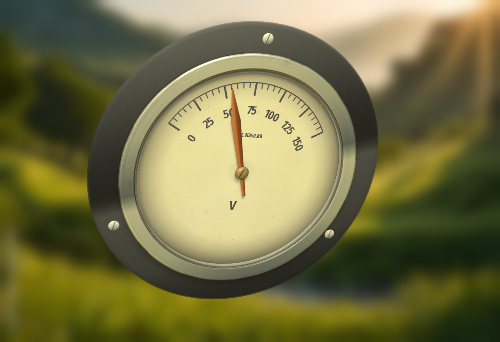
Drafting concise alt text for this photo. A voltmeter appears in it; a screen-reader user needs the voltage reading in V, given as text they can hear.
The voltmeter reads 55 V
